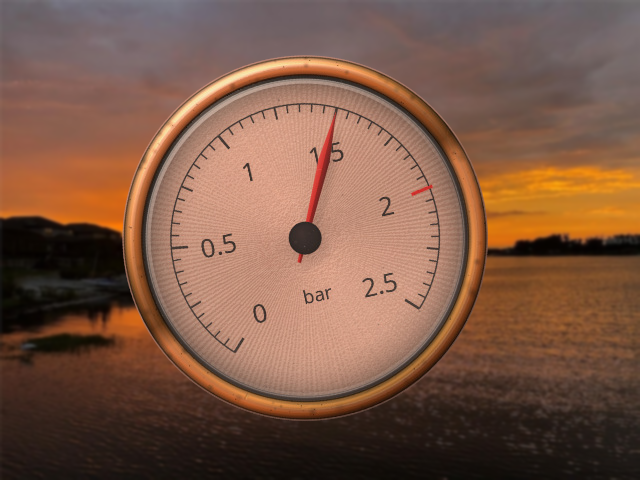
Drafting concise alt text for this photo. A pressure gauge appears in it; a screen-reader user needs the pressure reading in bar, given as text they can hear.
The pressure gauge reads 1.5 bar
